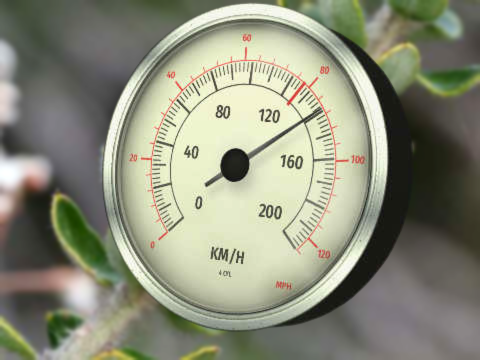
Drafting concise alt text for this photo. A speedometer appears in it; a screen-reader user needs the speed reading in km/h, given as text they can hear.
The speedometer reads 140 km/h
